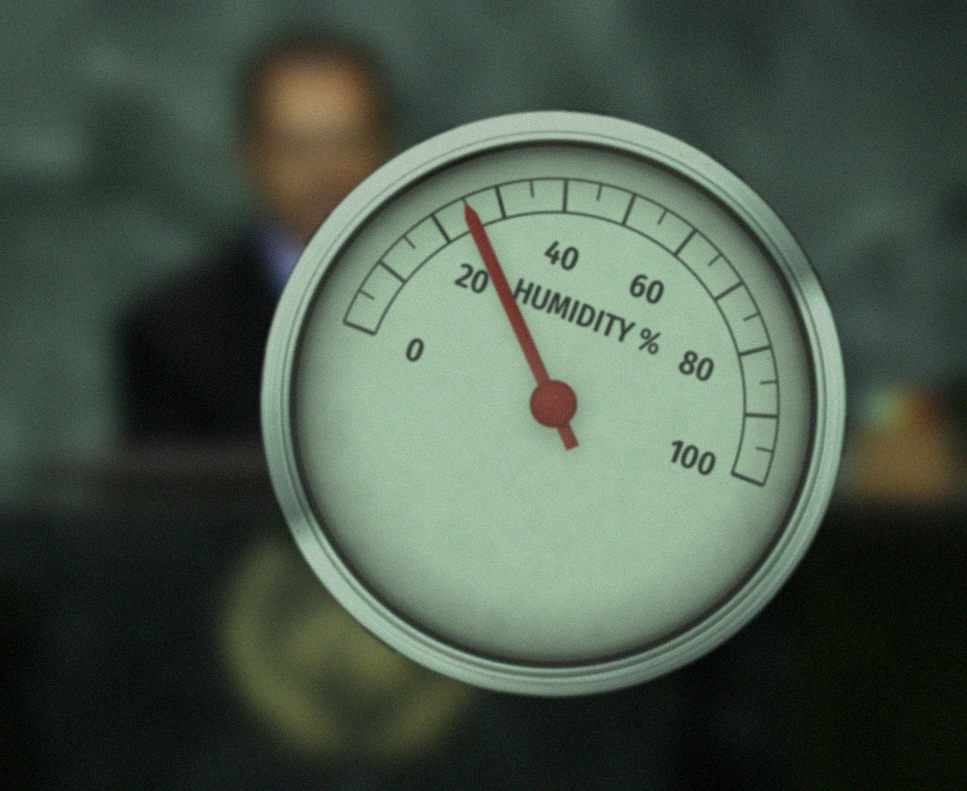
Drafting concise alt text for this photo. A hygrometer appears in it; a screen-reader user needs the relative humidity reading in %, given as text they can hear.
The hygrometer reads 25 %
